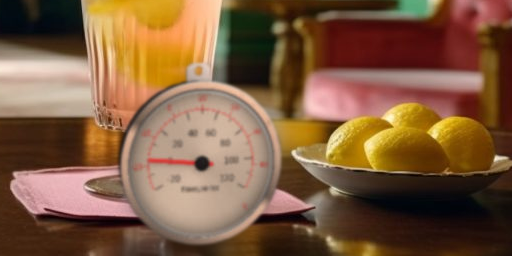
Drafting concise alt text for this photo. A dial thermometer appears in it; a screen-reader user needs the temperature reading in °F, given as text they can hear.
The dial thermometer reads 0 °F
